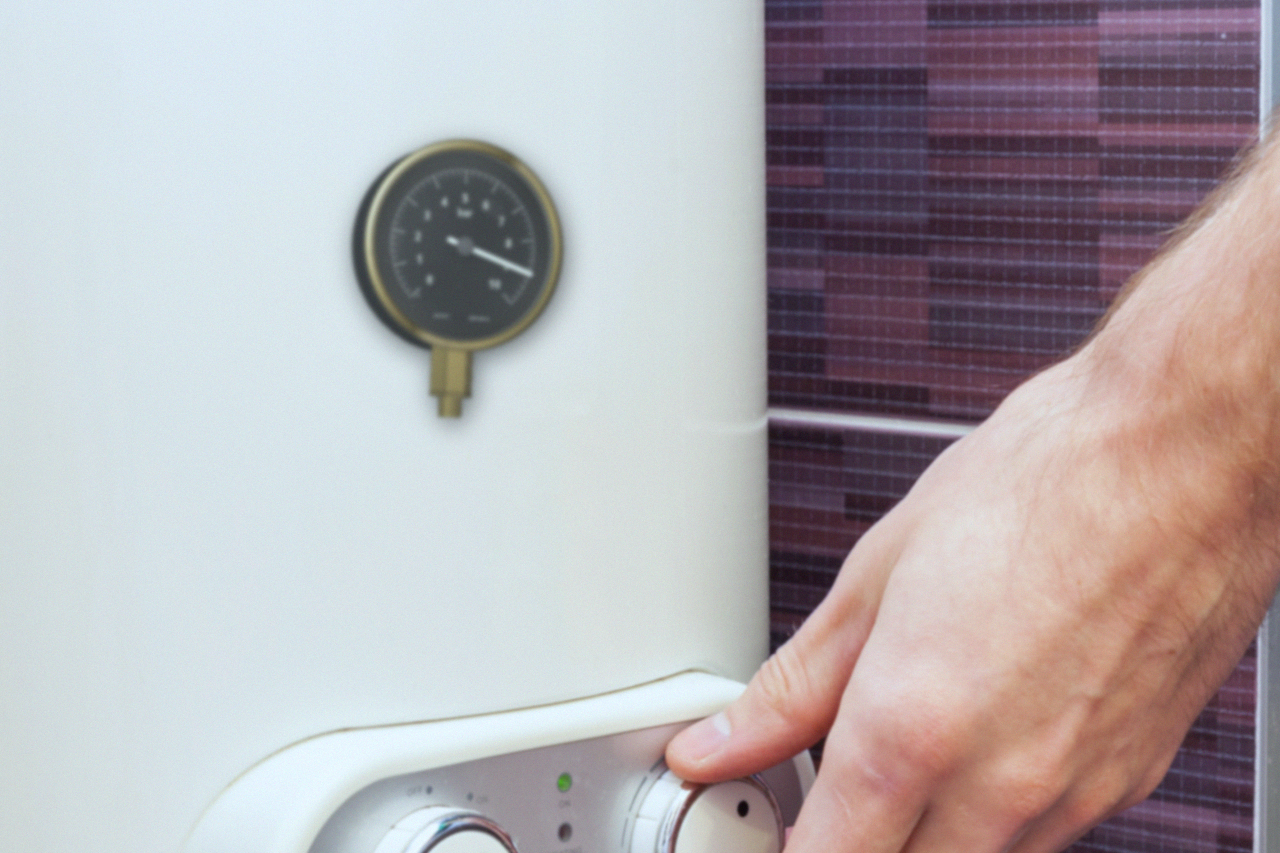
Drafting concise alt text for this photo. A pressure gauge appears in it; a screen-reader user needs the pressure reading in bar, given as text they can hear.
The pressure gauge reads 9 bar
